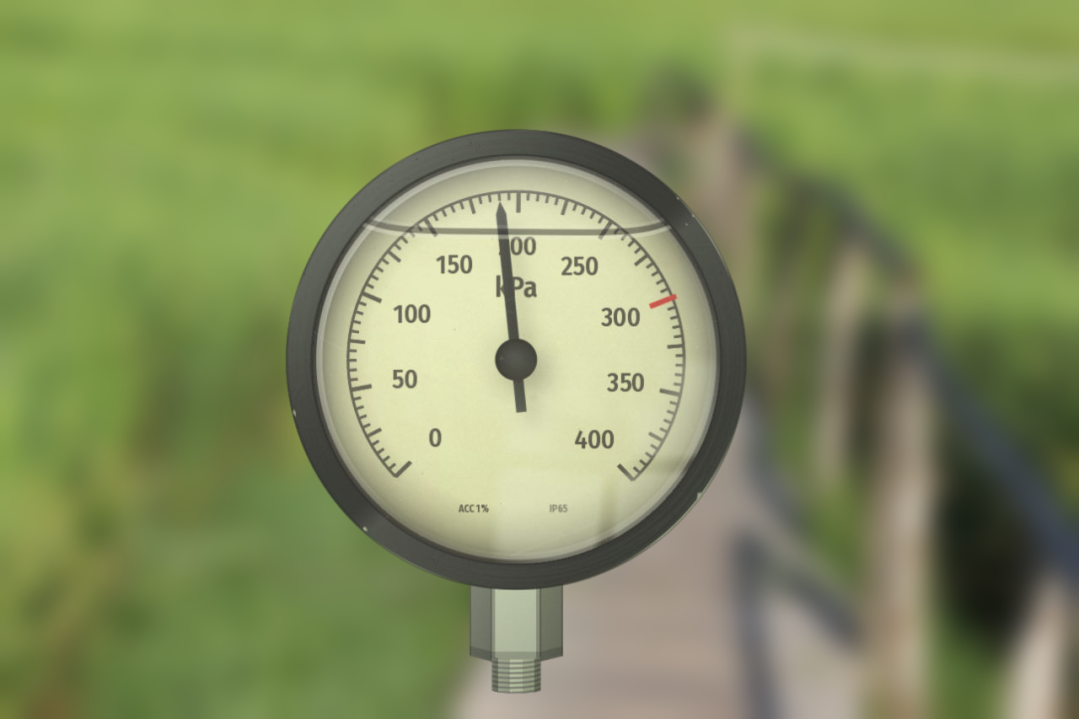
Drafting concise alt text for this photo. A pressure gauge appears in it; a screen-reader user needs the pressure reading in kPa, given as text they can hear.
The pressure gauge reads 190 kPa
